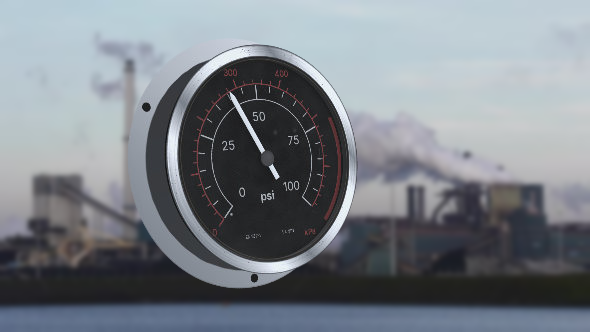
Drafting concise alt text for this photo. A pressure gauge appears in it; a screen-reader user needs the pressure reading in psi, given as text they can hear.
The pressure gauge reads 40 psi
